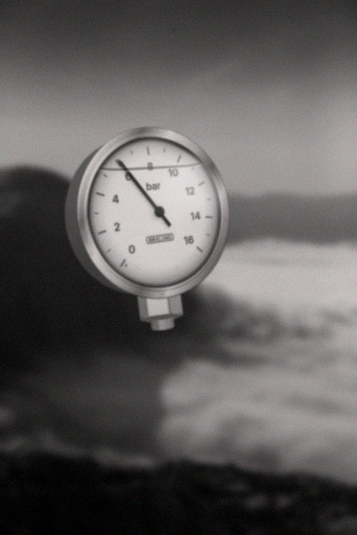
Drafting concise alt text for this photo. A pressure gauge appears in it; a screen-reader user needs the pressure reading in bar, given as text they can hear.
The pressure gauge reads 6 bar
